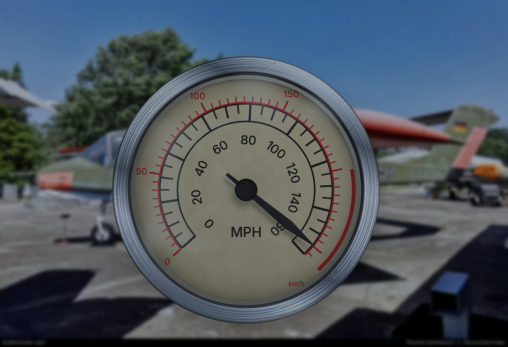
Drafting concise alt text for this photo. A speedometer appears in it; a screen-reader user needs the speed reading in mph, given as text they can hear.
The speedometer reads 155 mph
